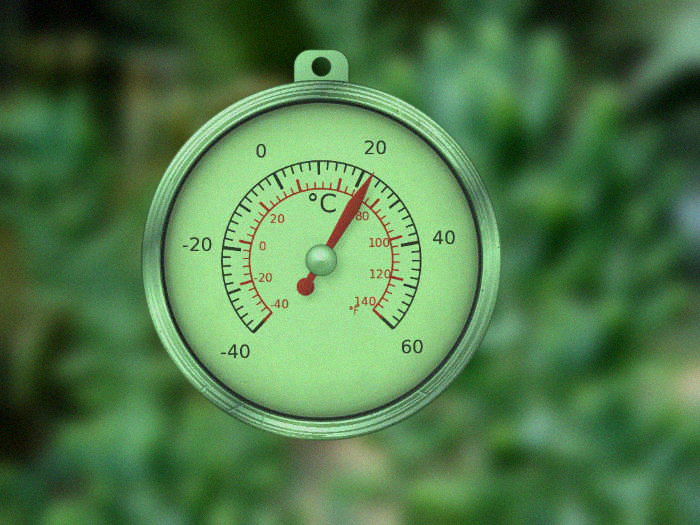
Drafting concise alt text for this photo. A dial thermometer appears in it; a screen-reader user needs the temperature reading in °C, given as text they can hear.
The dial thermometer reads 22 °C
